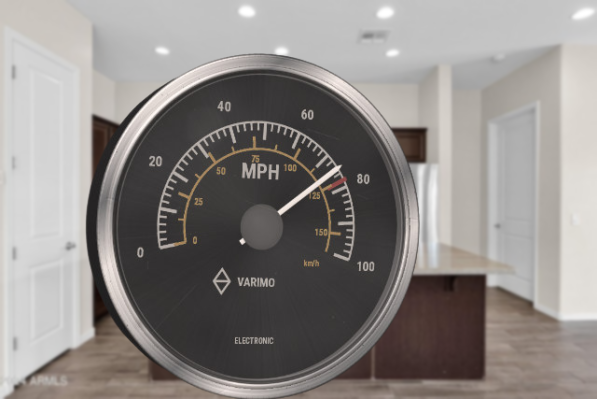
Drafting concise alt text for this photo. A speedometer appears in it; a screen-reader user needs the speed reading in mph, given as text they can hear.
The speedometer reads 74 mph
